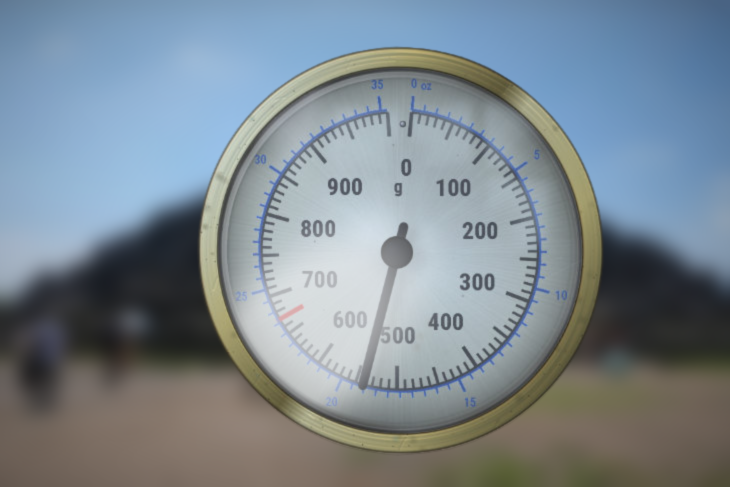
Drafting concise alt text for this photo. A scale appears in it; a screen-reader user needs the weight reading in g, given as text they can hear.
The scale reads 540 g
